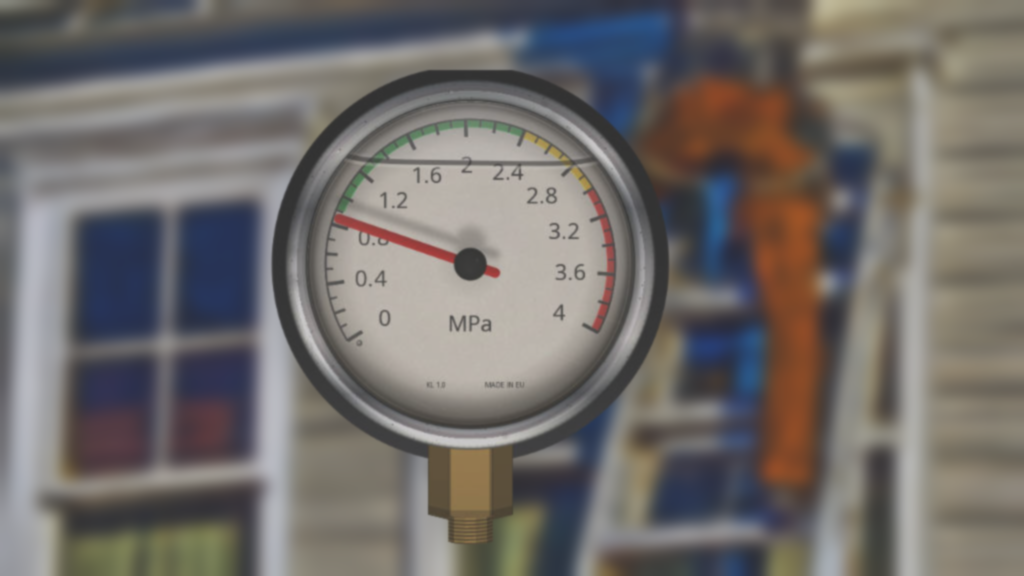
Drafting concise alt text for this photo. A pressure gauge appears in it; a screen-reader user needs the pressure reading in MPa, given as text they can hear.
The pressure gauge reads 0.85 MPa
